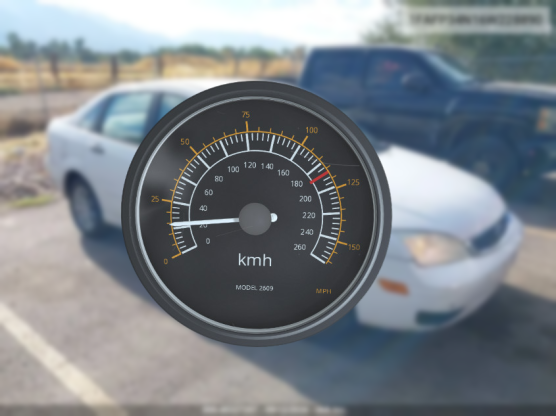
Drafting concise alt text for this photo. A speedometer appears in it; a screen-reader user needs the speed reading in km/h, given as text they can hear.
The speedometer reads 24 km/h
